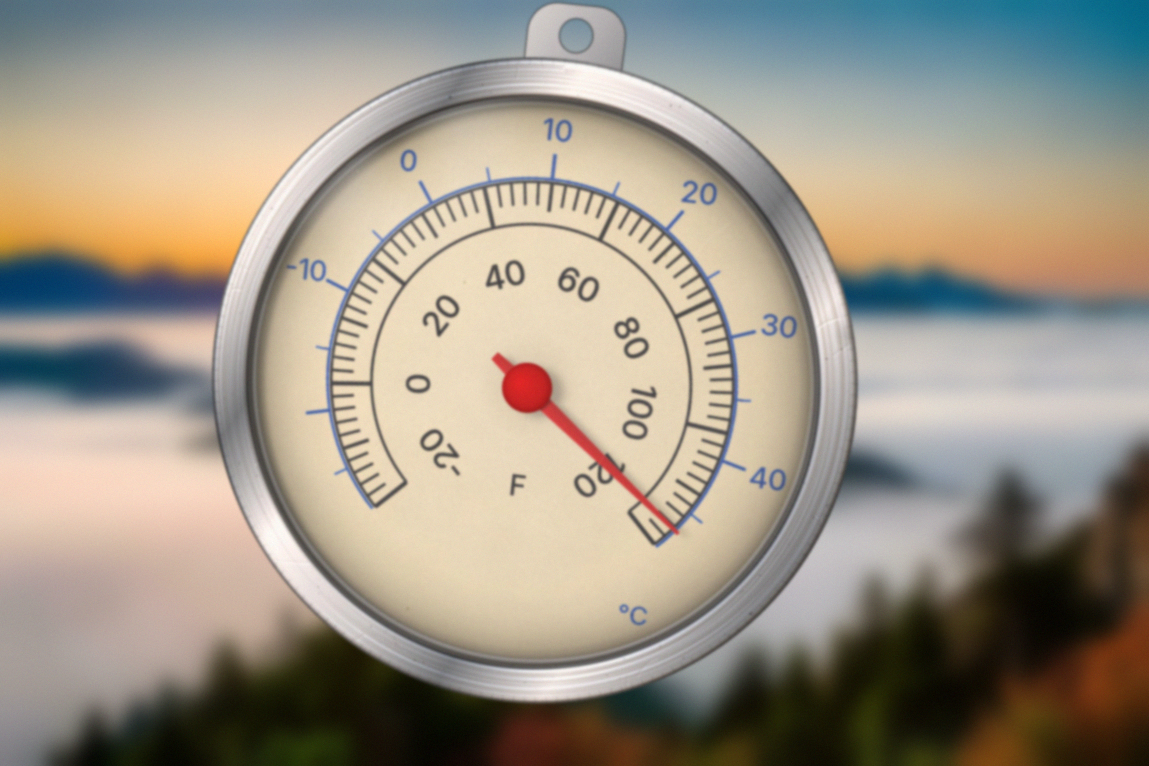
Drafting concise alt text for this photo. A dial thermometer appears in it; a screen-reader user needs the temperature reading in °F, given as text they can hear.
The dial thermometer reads 116 °F
